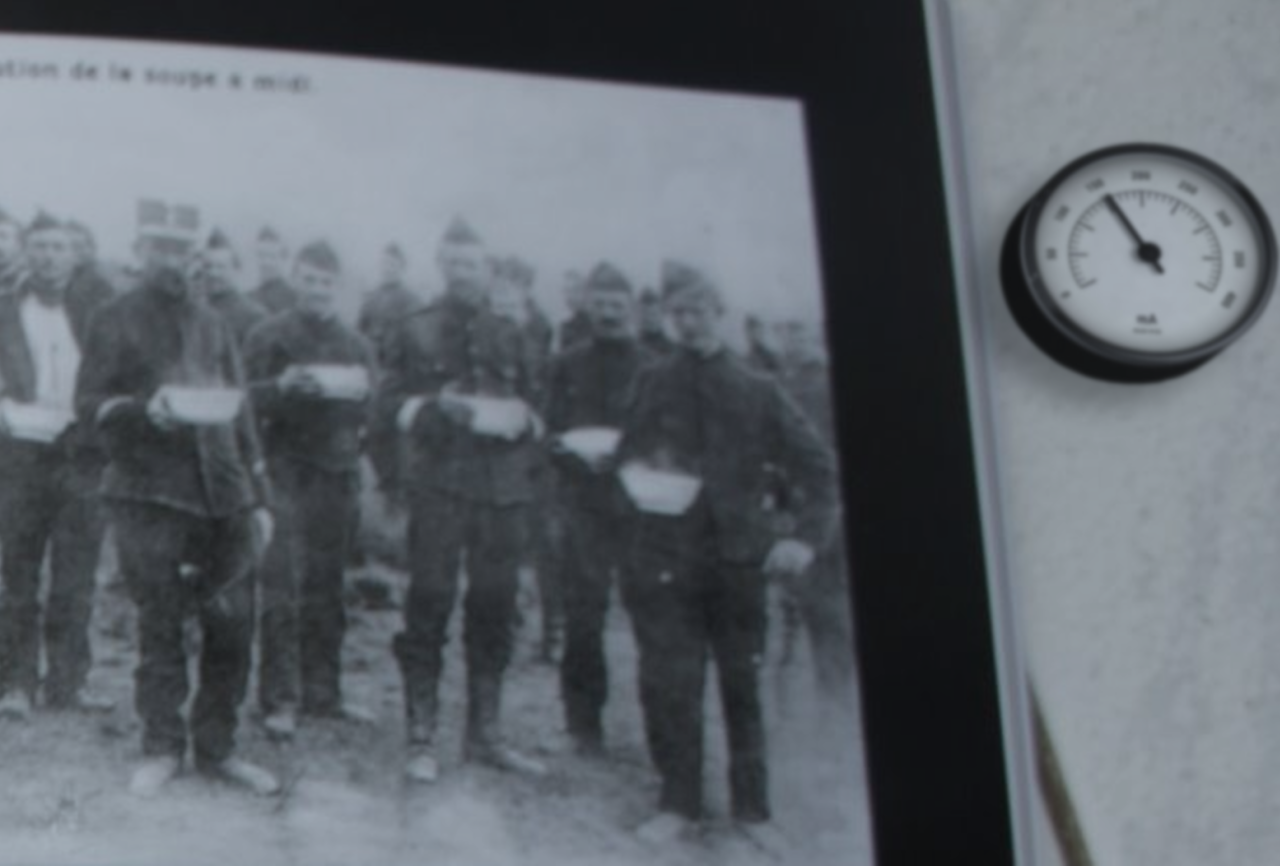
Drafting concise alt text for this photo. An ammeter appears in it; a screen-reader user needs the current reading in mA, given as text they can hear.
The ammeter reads 150 mA
